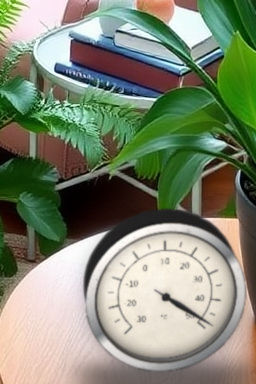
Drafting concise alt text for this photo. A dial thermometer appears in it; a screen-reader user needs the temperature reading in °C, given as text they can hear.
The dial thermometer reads 47.5 °C
